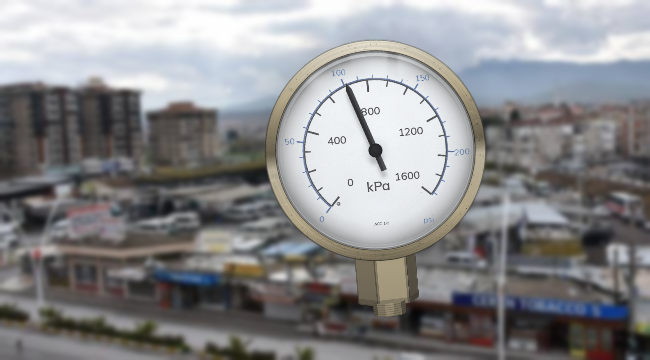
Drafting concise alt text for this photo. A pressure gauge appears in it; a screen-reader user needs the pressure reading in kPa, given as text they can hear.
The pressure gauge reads 700 kPa
